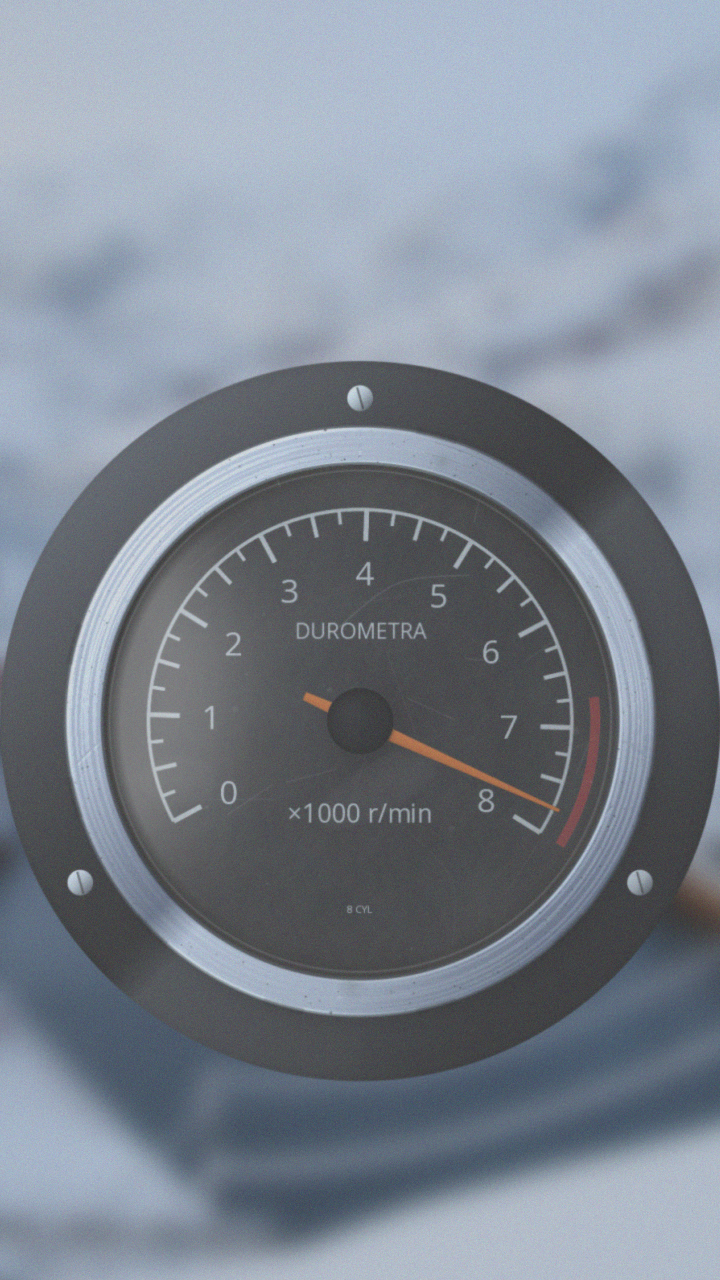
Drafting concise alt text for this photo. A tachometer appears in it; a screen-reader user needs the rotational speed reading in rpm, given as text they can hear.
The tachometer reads 7750 rpm
